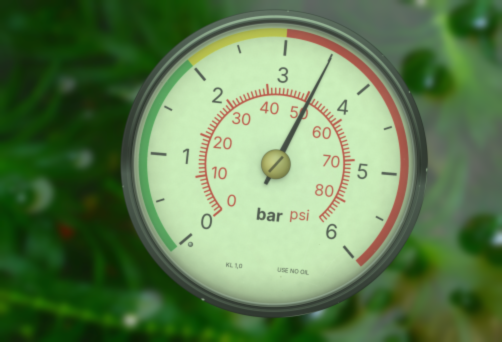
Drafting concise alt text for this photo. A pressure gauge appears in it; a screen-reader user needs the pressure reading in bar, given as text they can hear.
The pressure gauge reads 3.5 bar
